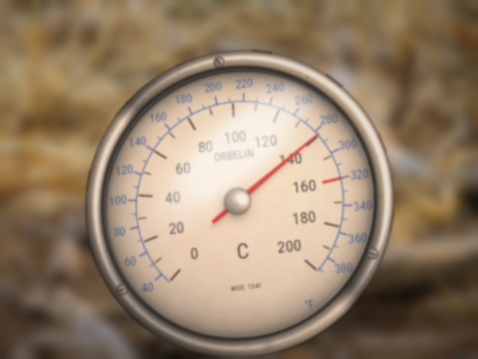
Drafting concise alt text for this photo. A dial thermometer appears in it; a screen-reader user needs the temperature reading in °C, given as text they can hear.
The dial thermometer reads 140 °C
